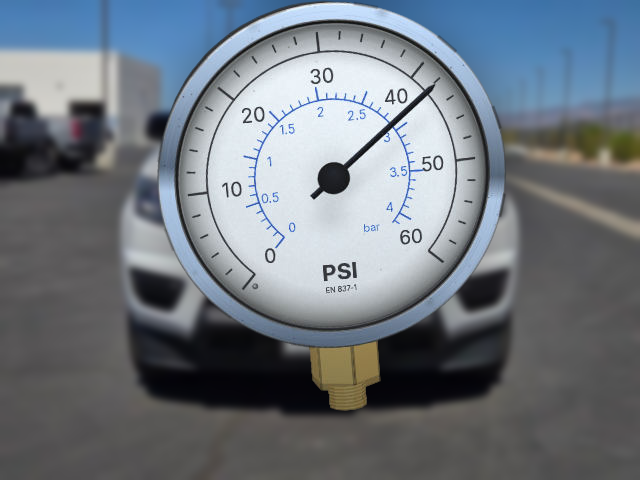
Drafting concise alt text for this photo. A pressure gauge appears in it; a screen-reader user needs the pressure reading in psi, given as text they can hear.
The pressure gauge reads 42 psi
